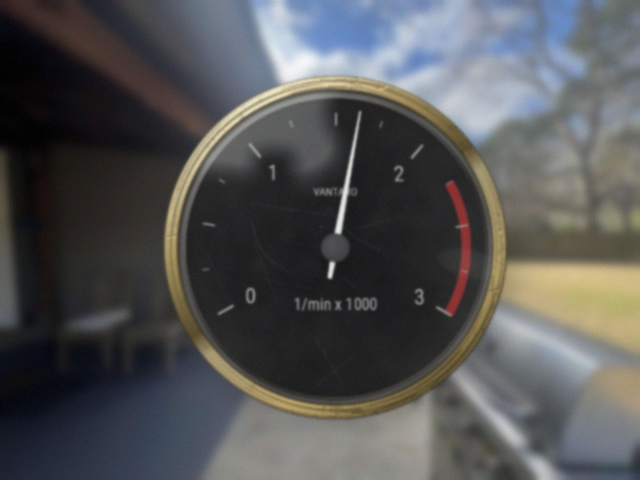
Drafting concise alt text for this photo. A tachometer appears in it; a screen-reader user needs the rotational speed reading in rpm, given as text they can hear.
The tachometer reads 1625 rpm
